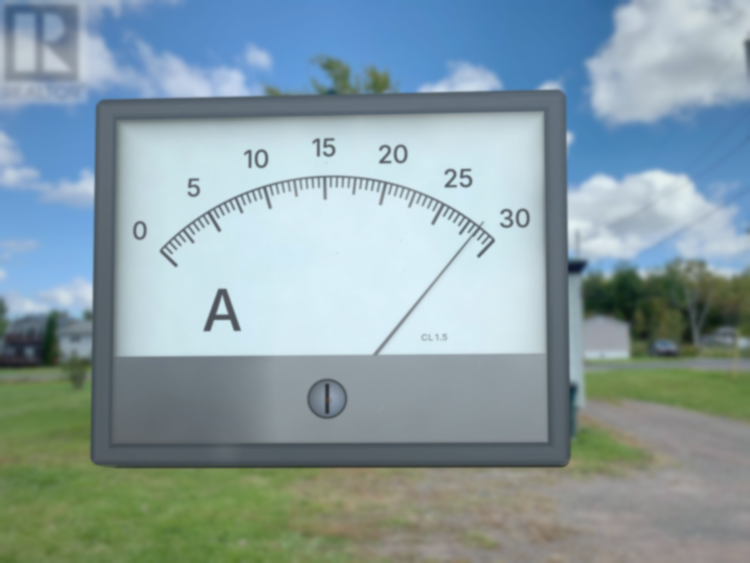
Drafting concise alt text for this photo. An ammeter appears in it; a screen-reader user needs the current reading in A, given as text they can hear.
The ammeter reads 28.5 A
